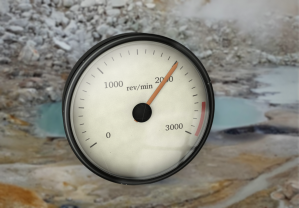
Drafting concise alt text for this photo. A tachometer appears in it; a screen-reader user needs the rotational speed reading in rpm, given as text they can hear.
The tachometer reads 2000 rpm
